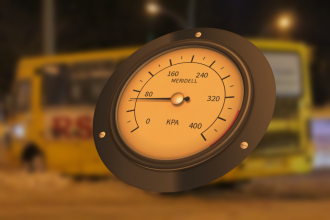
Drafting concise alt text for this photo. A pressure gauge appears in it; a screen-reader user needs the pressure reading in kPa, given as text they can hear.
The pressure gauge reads 60 kPa
